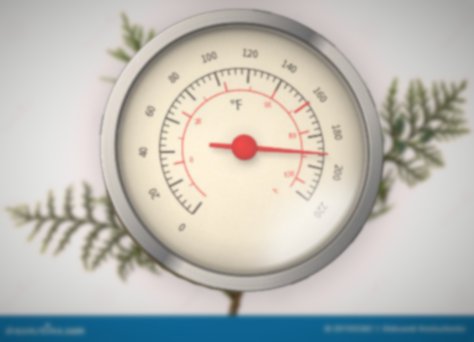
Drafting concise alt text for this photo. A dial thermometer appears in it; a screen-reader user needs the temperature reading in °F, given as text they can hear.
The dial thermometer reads 192 °F
